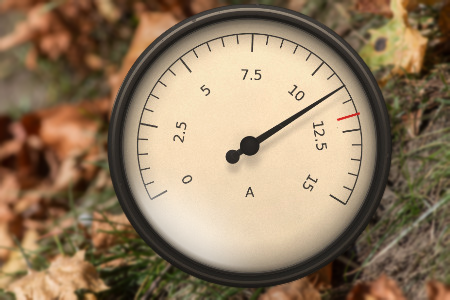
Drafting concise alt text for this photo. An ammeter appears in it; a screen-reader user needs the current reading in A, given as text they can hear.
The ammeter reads 11 A
